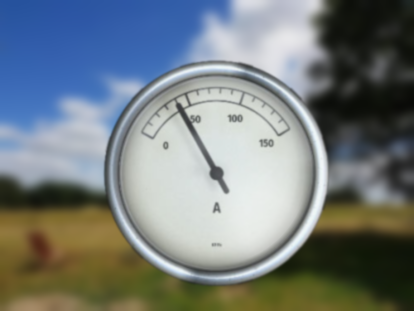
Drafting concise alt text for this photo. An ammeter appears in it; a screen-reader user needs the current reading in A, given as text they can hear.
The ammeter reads 40 A
